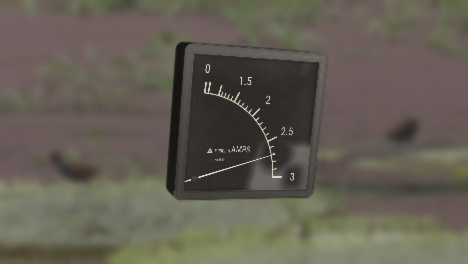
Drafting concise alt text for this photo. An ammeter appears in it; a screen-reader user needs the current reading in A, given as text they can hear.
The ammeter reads 2.7 A
